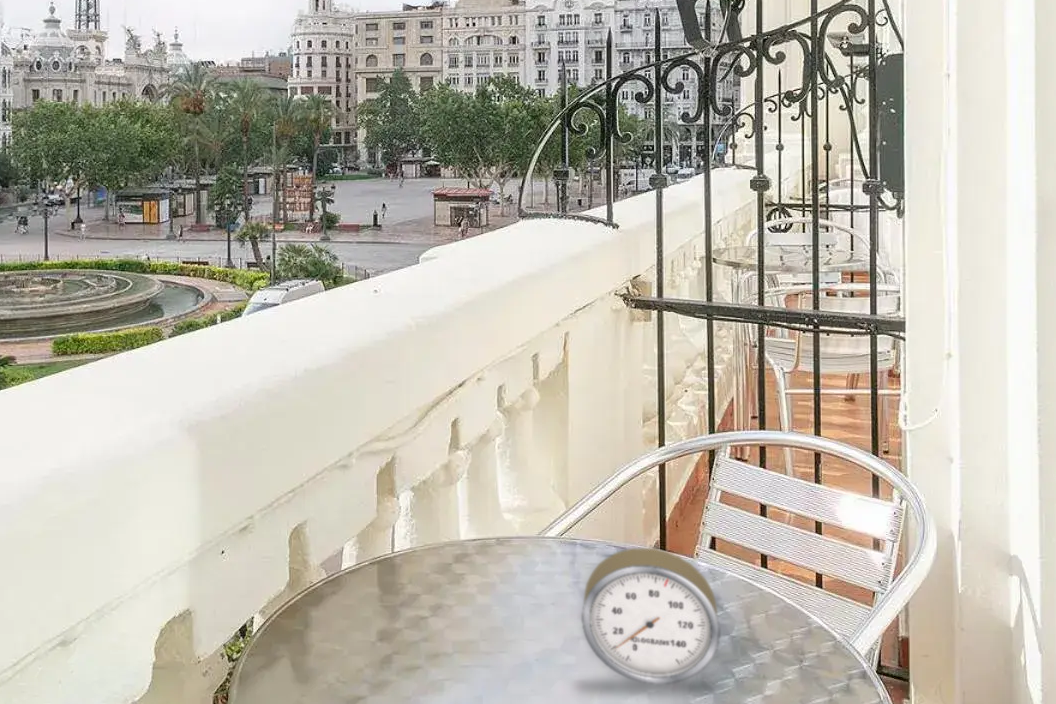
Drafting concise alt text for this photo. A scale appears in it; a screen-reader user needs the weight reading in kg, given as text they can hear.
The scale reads 10 kg
